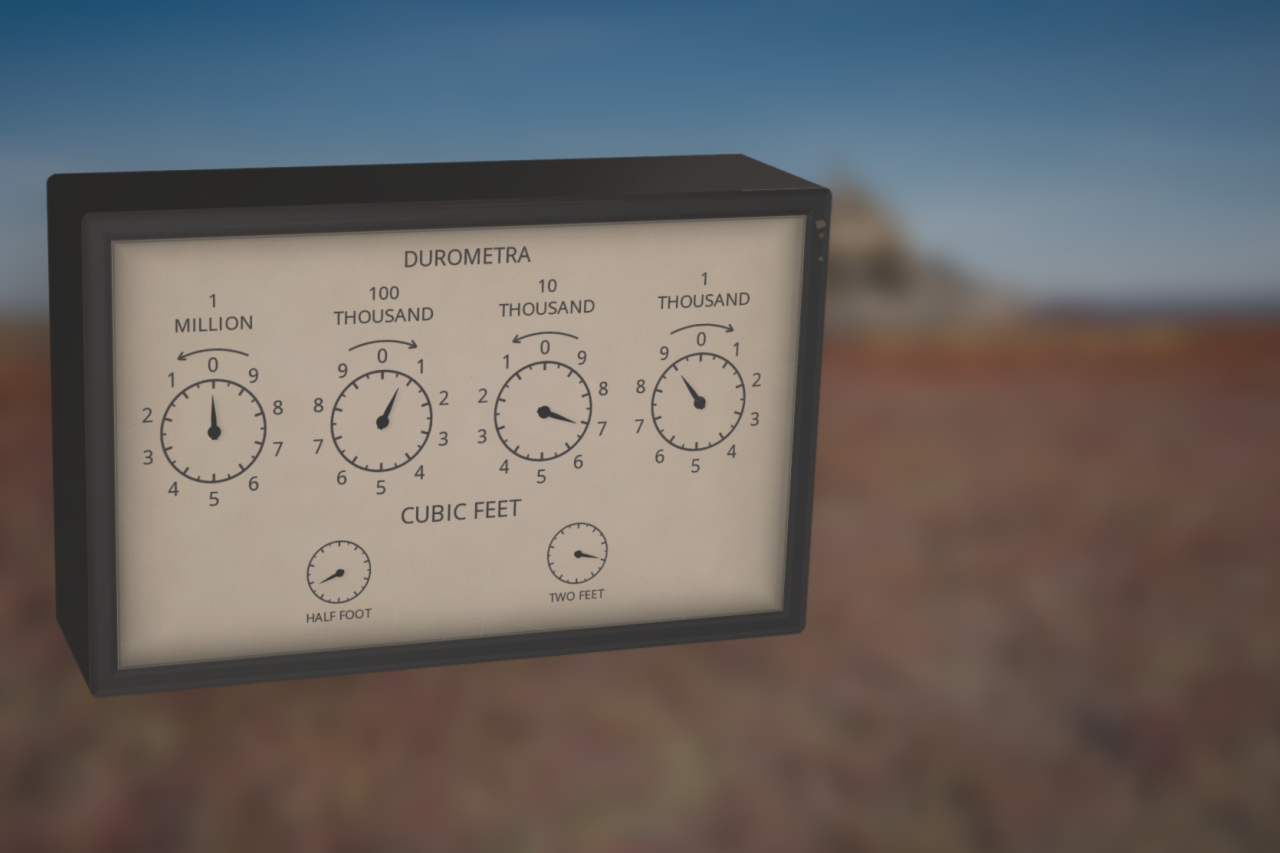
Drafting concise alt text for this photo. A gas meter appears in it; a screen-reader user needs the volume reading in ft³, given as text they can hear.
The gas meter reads 6900 ft³
